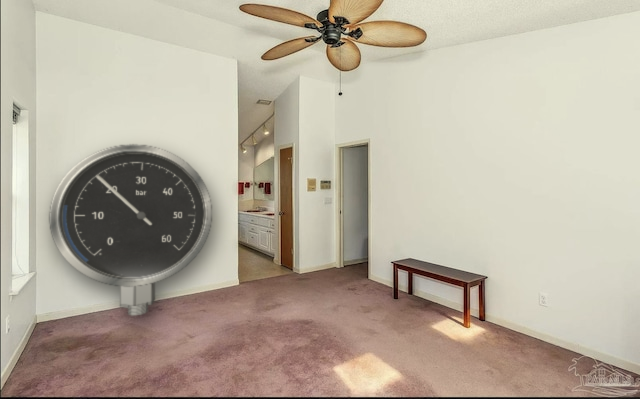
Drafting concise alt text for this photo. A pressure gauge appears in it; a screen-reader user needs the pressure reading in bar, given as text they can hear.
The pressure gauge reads 20 bar
